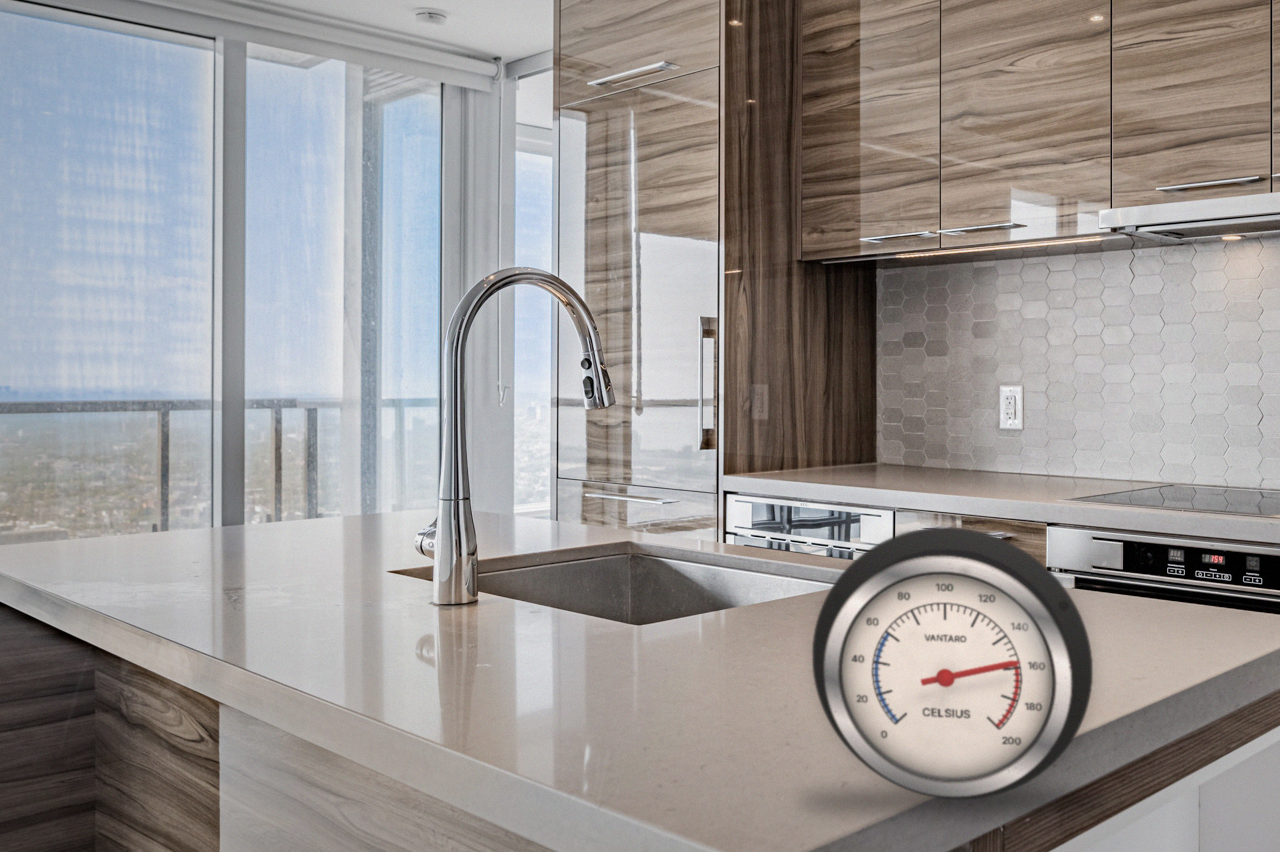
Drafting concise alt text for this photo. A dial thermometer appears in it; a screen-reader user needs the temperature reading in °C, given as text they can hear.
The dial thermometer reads 156 °C
